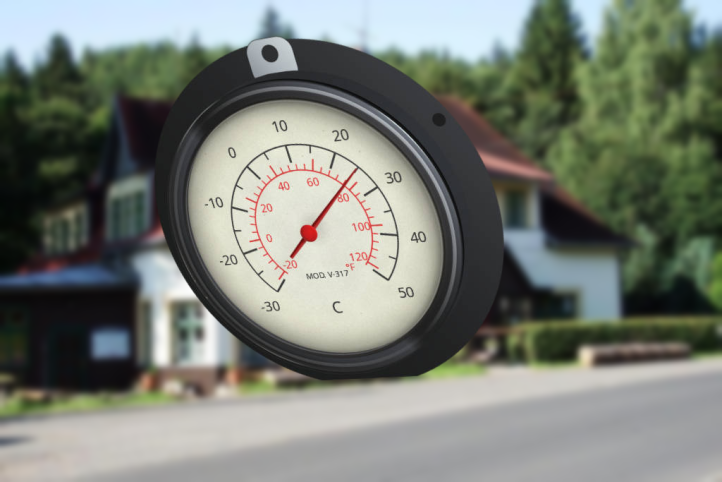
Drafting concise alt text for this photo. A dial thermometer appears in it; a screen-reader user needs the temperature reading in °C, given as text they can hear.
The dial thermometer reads 25 °C
